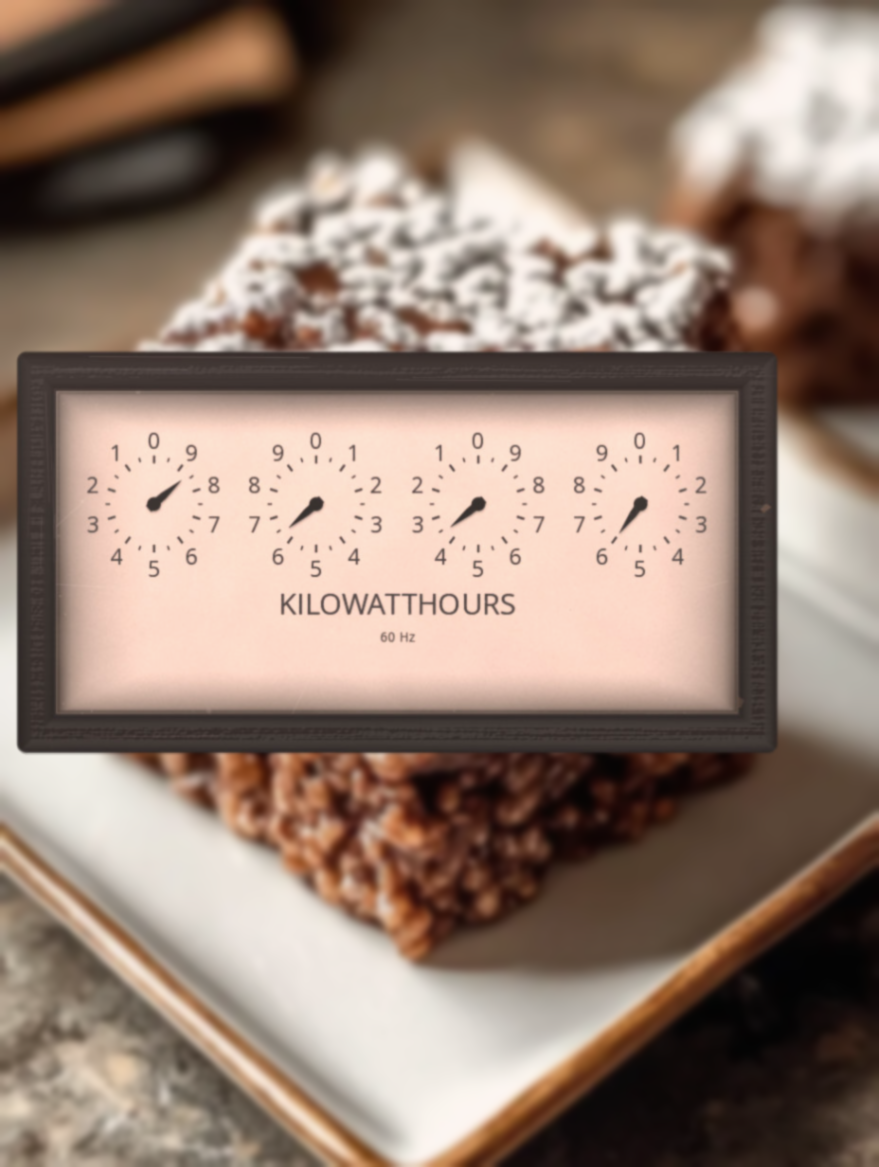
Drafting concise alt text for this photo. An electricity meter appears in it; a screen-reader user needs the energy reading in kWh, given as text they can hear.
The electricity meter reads 8636 kWh
